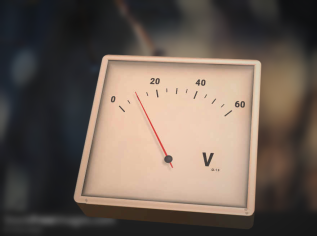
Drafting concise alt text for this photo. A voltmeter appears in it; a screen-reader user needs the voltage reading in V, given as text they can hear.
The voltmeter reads 10 V
